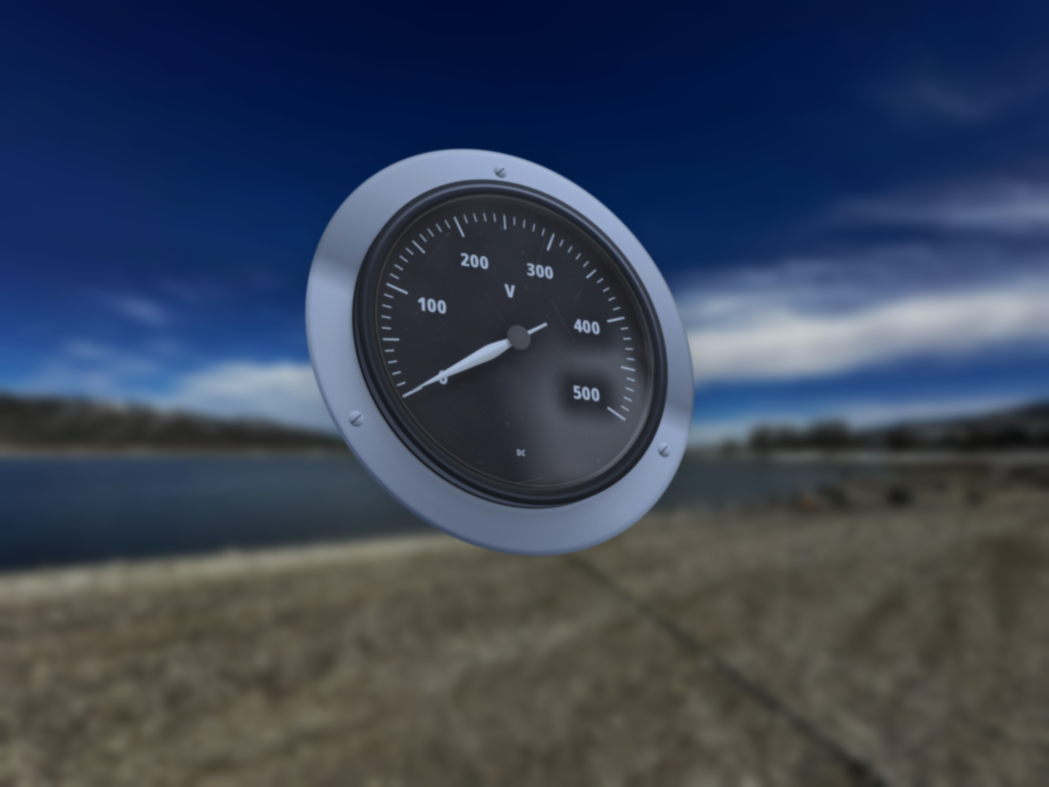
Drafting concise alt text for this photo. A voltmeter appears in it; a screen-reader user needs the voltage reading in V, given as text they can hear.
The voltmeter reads 0 V
